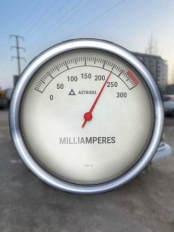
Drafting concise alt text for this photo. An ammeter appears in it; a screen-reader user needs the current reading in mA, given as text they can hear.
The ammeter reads 225 mA
